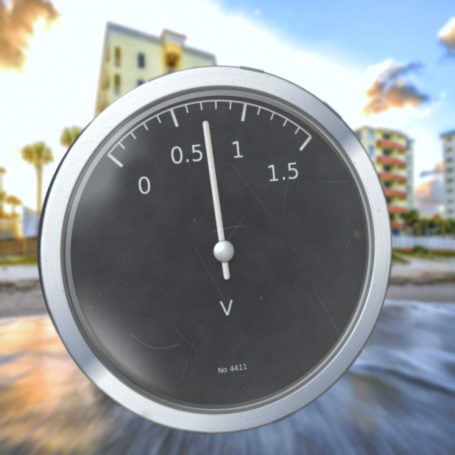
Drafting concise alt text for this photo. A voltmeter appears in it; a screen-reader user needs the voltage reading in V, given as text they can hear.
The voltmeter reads 0.7 V
